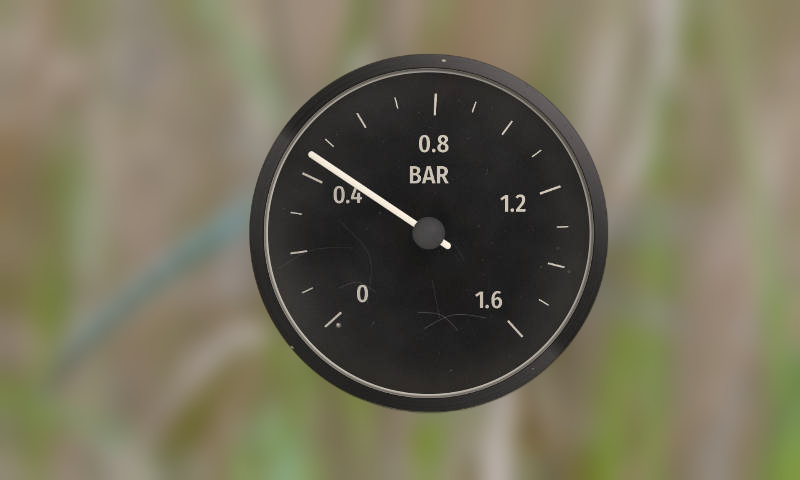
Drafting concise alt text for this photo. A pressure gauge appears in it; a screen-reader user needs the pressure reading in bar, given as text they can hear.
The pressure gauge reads 0.45 bar
